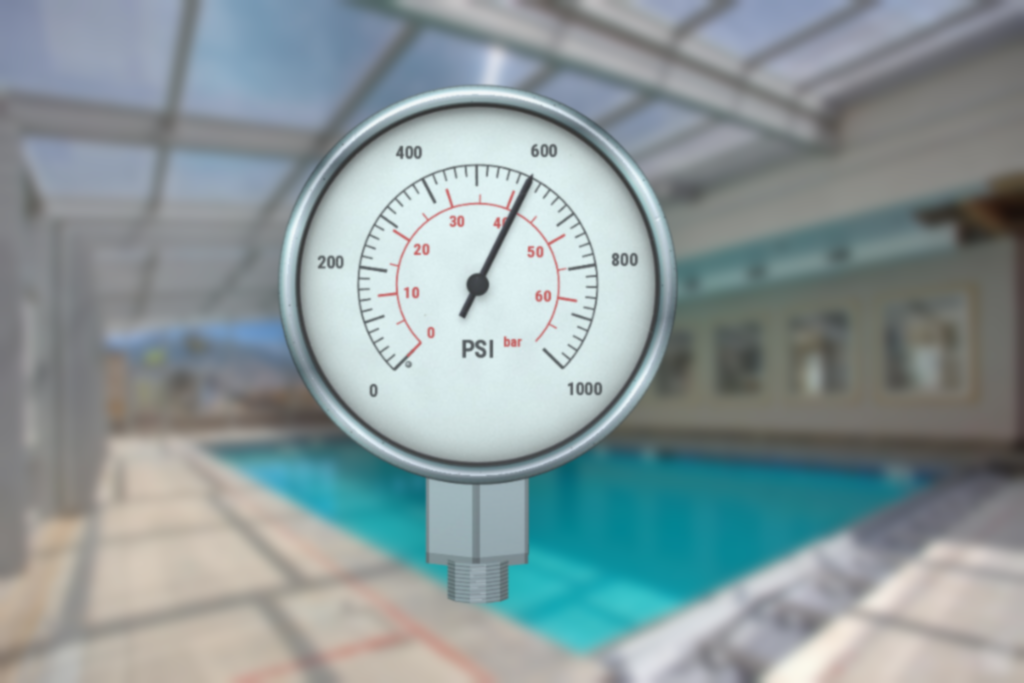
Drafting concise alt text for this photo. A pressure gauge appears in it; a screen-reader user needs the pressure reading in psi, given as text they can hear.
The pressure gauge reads 600 psi
